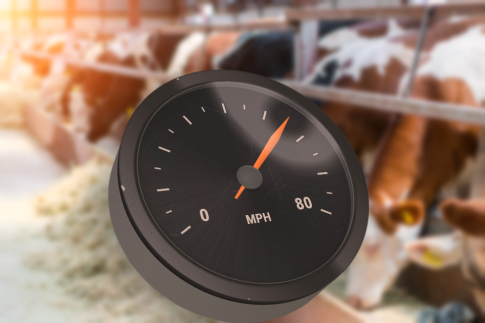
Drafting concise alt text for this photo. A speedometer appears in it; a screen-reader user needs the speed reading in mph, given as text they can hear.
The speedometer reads 55 mph
